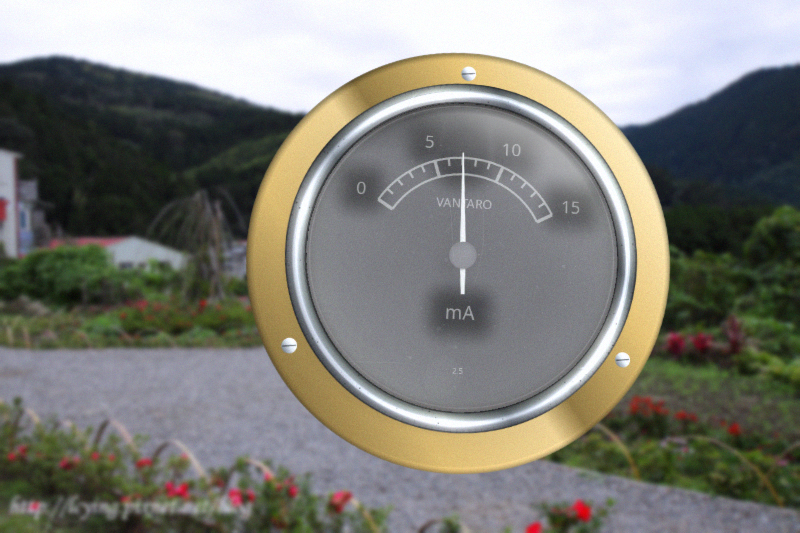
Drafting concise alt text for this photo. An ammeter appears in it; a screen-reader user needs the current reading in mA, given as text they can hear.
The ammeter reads 7 mA
